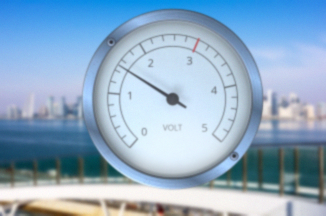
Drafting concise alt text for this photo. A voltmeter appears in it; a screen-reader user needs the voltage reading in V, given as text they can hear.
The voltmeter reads 1.5 V
